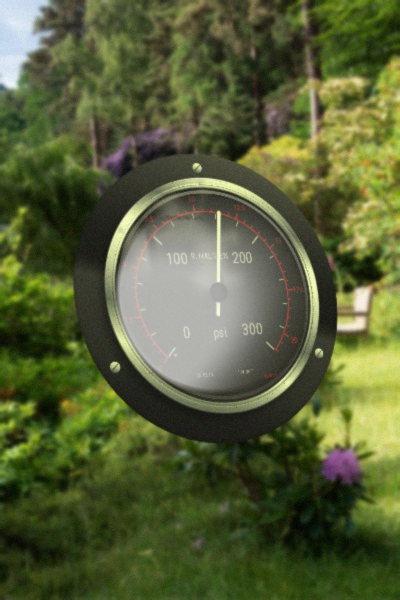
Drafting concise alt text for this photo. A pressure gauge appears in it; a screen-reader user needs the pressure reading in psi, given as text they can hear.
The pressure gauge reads 160 psi
